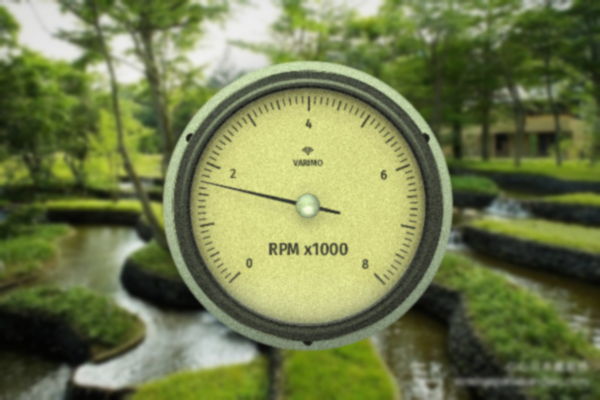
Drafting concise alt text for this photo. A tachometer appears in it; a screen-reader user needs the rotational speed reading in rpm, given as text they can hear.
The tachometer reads 1700 rpm
